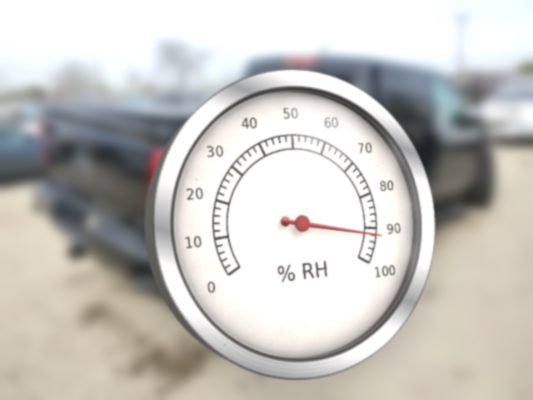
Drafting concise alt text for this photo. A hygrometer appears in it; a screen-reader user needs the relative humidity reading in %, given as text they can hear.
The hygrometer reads 92 %
